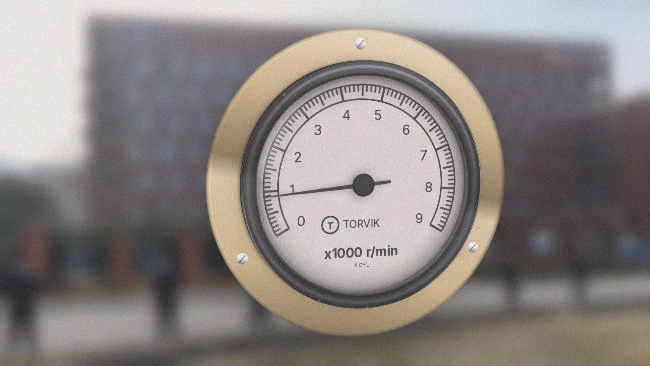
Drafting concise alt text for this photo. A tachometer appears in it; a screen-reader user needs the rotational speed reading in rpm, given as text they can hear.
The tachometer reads 900 rpm
